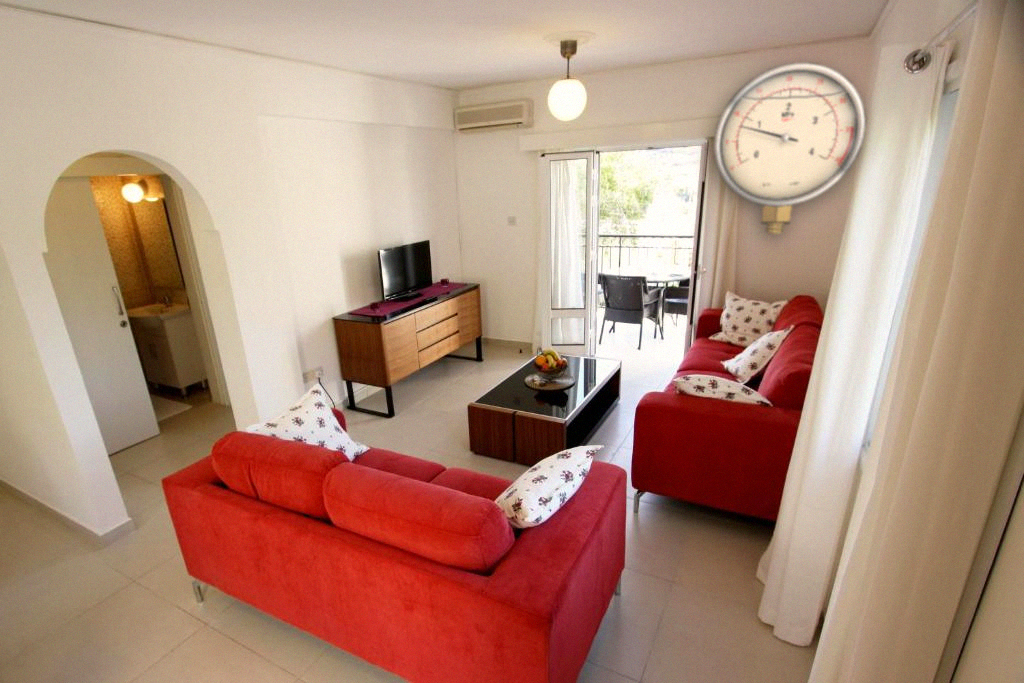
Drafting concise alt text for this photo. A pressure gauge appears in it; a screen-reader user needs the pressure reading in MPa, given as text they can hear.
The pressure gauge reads 0.8 MPa
